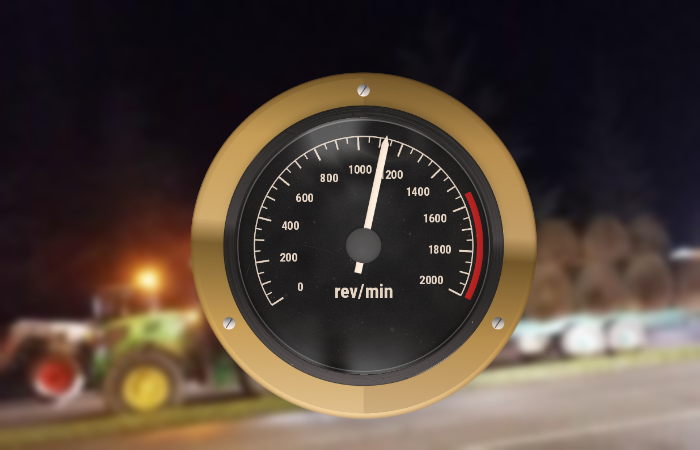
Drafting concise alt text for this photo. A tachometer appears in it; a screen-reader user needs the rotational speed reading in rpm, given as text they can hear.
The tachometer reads 1125 rpm
